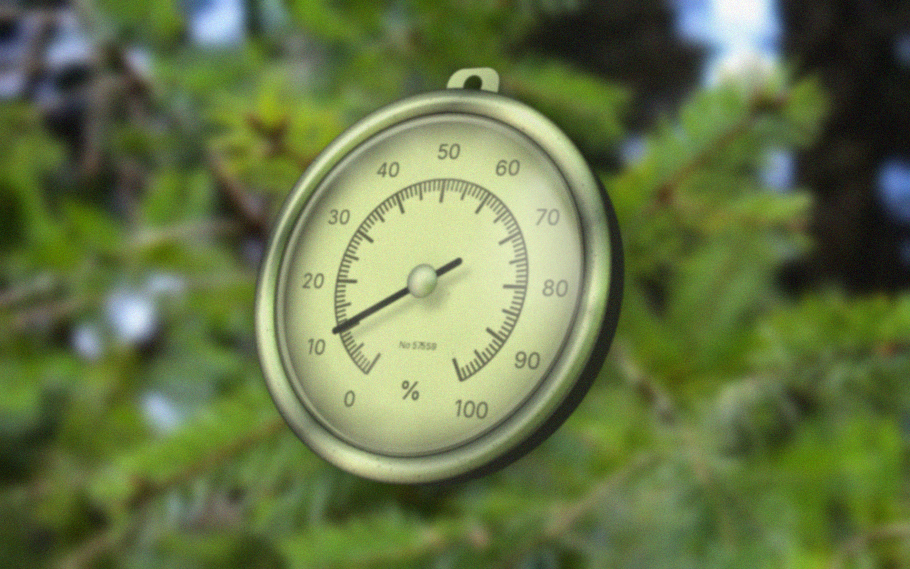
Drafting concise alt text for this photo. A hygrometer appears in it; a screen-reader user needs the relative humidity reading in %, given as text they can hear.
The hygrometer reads 10 %
